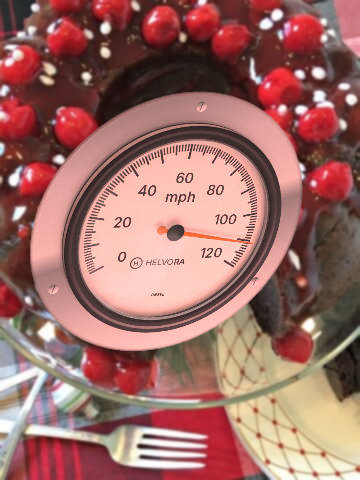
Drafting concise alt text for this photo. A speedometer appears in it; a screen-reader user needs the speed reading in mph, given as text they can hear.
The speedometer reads 110 mph
